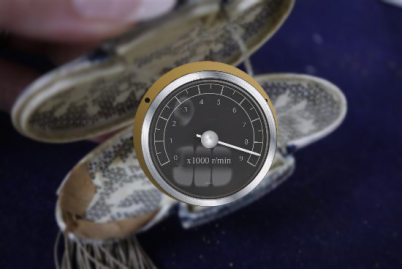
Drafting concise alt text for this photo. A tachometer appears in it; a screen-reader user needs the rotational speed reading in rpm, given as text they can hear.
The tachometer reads 8500 rpm
